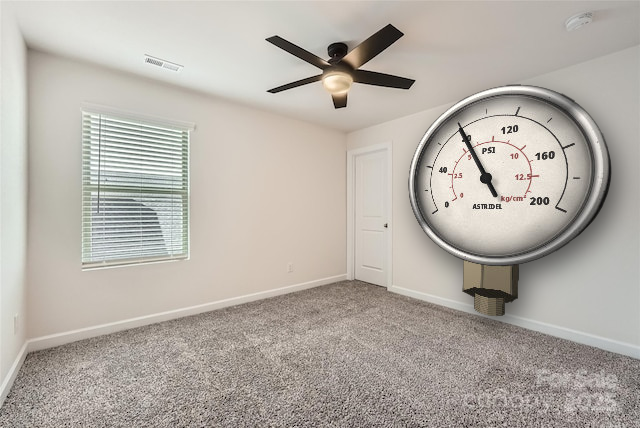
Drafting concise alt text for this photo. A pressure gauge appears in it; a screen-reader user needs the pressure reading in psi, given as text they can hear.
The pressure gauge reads 80 psi
